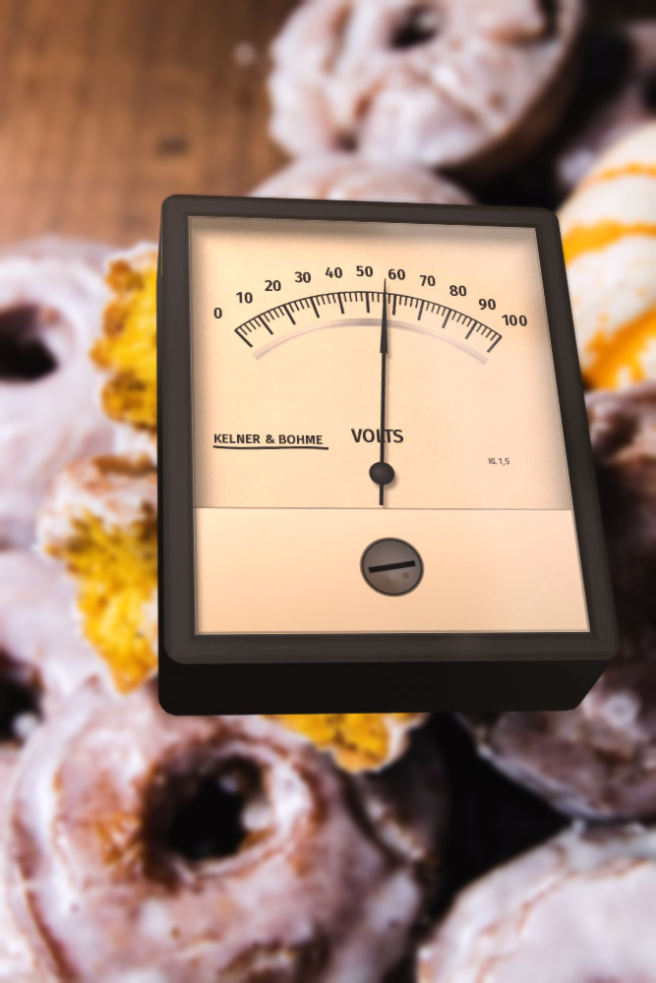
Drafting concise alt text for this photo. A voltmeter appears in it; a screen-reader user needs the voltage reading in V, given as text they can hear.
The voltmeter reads 56 V
